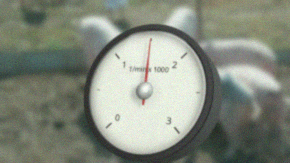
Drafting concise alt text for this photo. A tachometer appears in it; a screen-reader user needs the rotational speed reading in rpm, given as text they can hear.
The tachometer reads 1500 rpm
